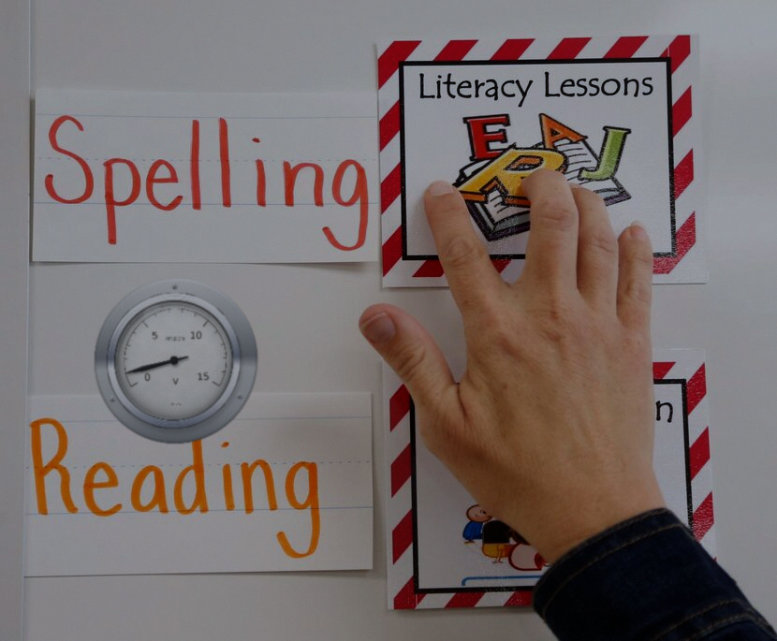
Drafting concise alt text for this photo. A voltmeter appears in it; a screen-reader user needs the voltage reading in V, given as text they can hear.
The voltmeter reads 1 V
